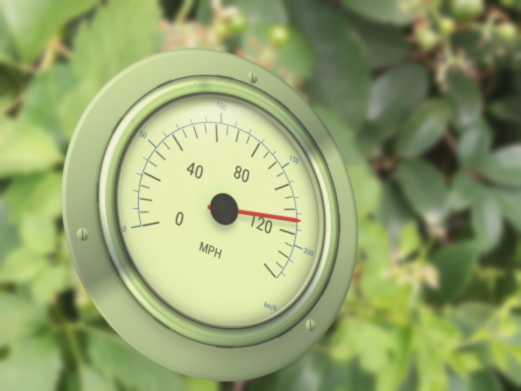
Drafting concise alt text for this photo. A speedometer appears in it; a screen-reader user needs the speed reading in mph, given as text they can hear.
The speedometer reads 115 mph
